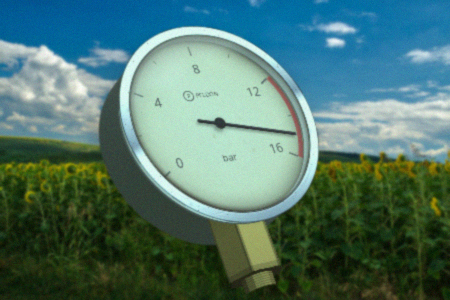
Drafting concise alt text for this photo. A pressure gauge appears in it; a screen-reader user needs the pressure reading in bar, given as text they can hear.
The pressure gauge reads 15 bar
